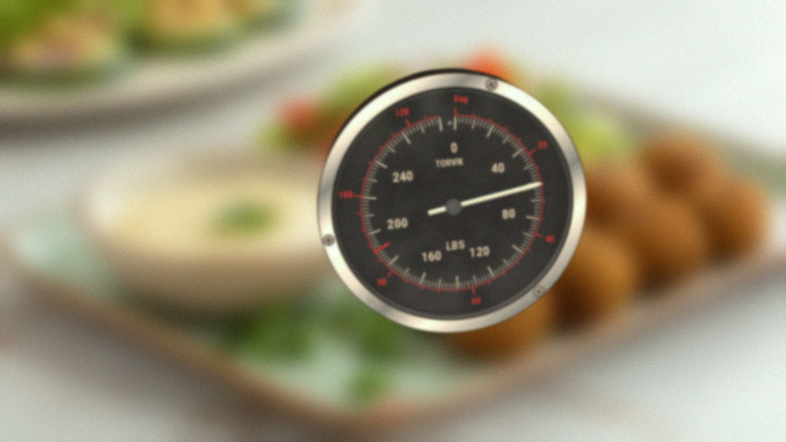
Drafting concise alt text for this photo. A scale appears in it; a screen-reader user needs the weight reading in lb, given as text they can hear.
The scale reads 60 lb
